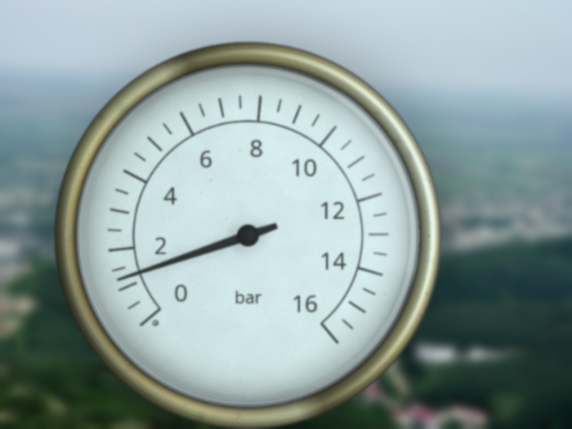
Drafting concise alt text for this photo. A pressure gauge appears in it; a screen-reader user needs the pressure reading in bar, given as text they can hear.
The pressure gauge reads 1.25 bar
